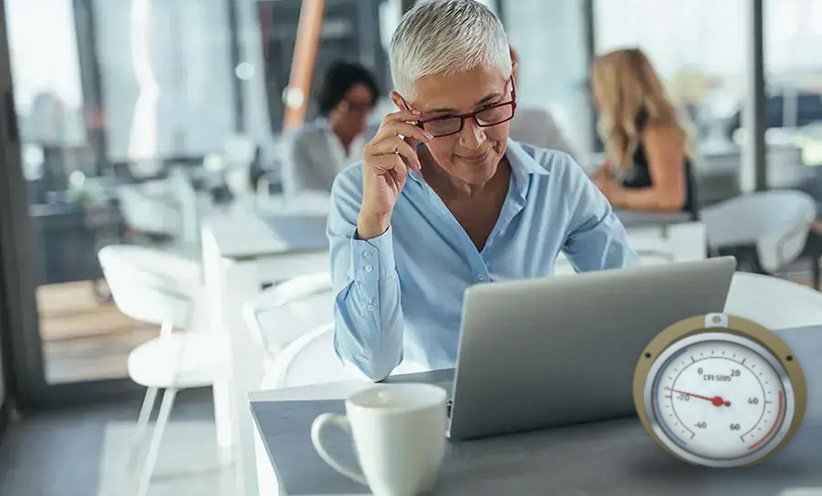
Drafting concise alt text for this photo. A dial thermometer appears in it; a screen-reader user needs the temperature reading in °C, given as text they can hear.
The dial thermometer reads -16 °C
